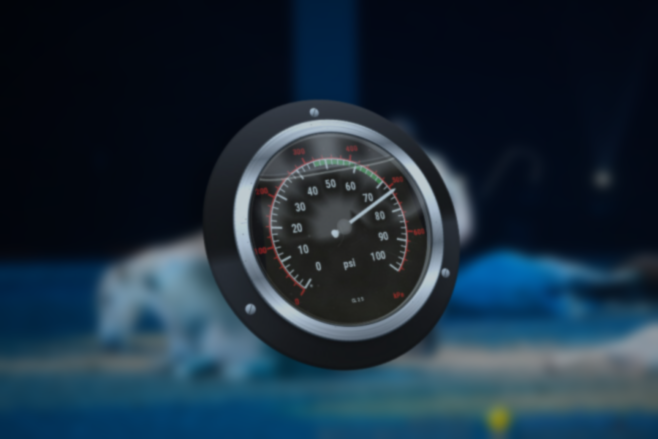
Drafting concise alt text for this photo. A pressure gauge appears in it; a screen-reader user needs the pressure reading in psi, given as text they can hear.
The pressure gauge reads 74 psi
